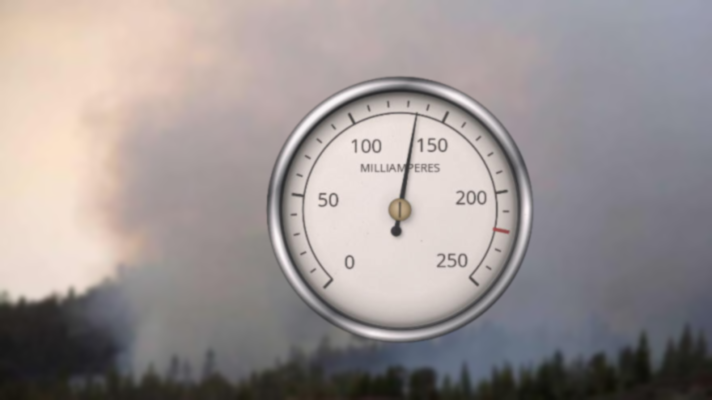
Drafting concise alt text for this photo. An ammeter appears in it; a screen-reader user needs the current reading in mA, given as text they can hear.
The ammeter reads 135 mA
